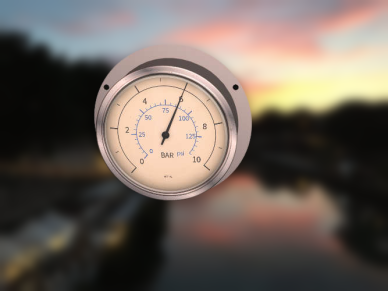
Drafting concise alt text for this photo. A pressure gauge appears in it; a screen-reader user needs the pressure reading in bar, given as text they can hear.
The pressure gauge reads 6 bar
